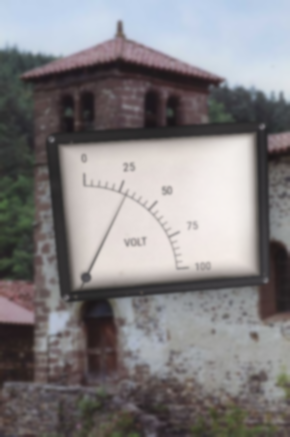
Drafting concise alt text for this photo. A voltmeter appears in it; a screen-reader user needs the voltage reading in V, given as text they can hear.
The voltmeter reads 30 V
